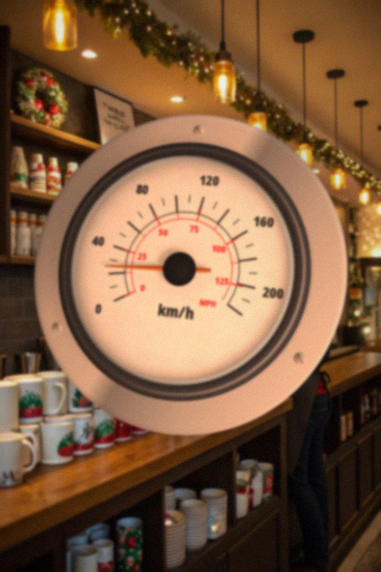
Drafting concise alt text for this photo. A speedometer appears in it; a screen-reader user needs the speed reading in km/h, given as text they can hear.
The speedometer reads 25 km/h
